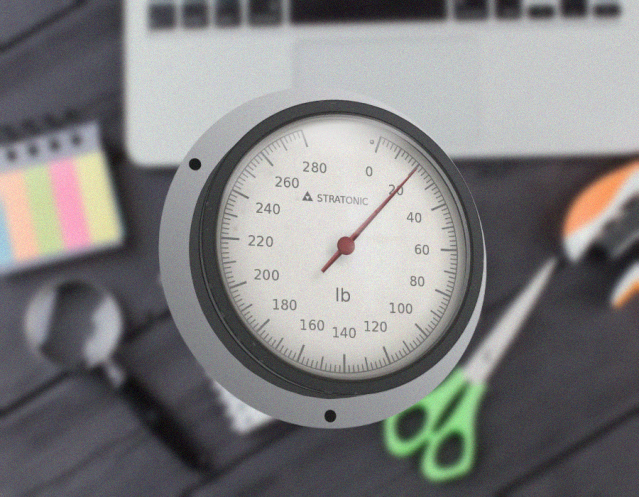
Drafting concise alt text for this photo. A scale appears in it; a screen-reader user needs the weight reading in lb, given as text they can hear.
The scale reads 20 lb
